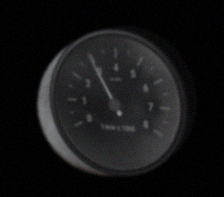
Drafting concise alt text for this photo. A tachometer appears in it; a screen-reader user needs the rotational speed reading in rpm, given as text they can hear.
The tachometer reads 3000 rpm
